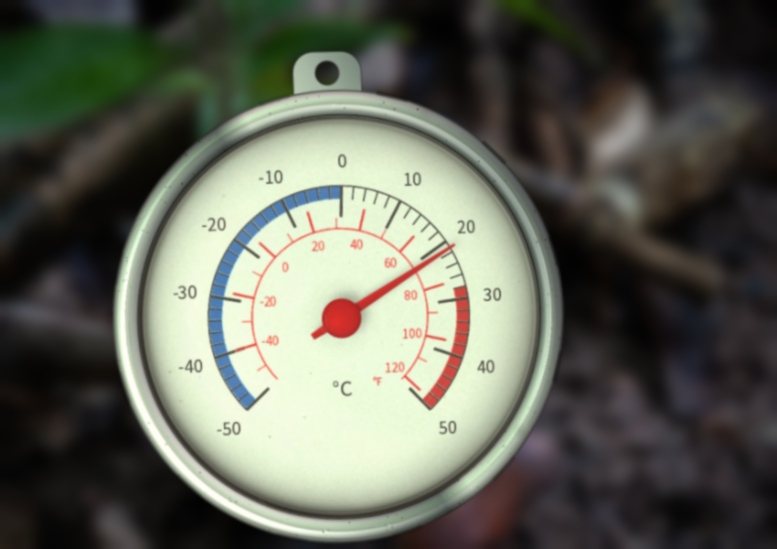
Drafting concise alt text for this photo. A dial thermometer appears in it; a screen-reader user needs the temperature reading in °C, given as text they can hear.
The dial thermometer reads 21 °C
